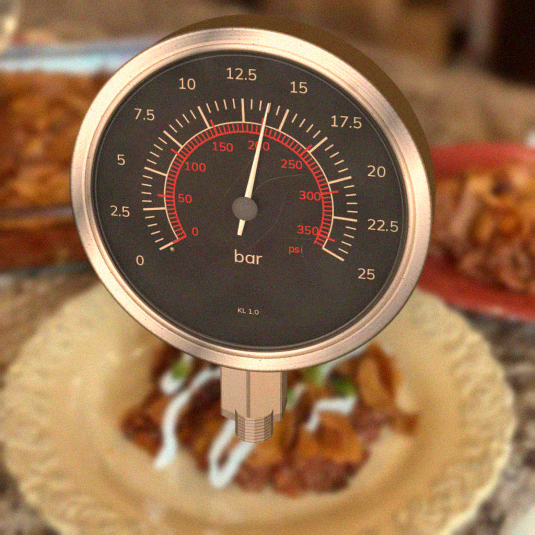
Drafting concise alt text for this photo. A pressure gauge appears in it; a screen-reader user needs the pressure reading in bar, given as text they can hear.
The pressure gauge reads 14 bar
